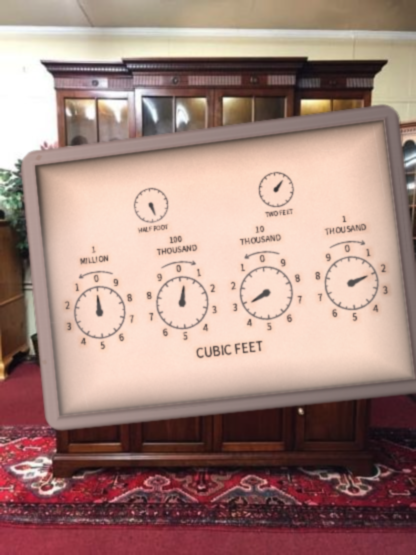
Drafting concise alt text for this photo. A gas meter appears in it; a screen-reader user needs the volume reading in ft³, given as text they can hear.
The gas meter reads 3200 ft³
